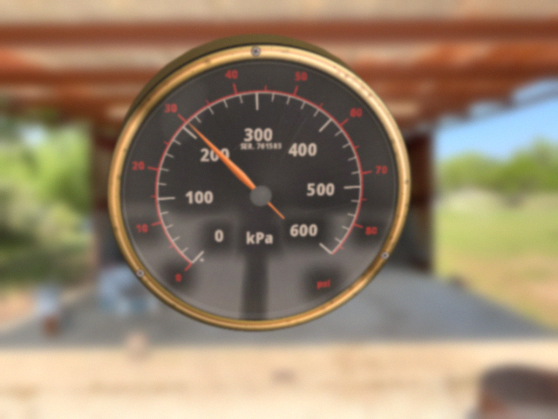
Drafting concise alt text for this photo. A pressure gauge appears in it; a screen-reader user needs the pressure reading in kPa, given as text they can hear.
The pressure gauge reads 210 kPa
